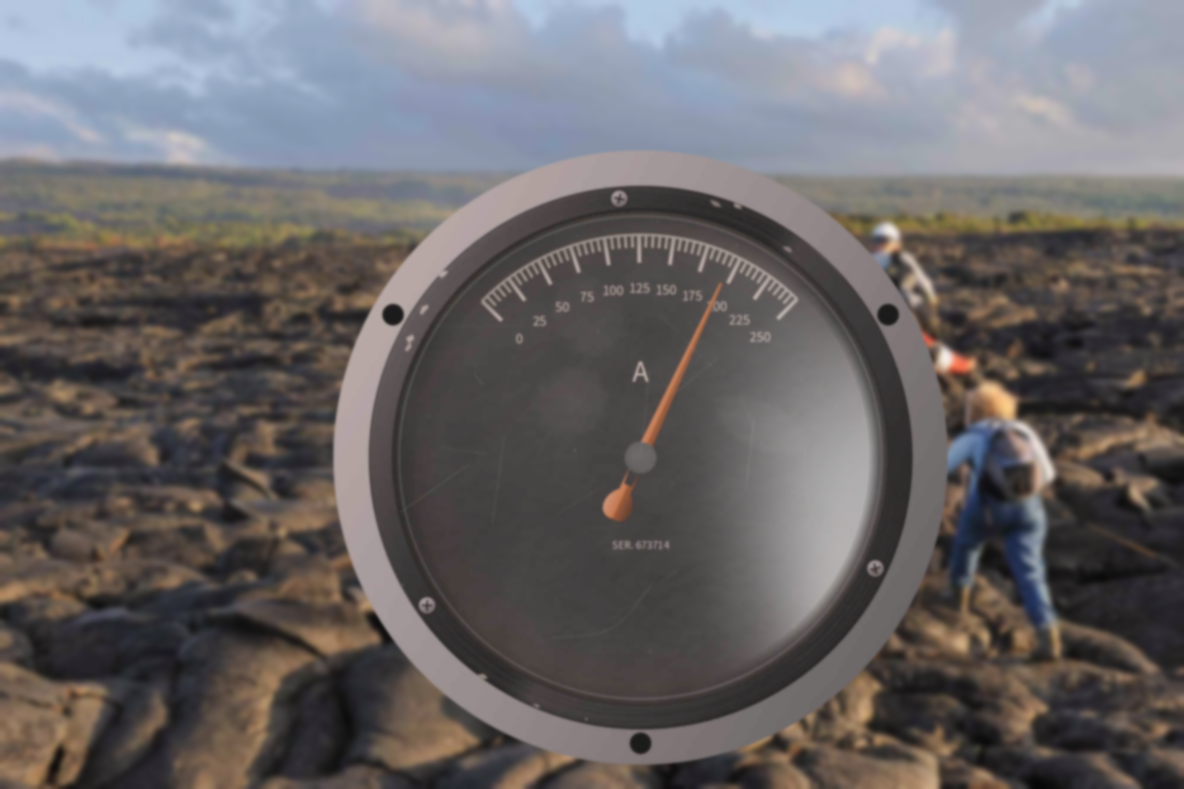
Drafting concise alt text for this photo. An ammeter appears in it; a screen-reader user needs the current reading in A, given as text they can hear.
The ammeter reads 195 A
